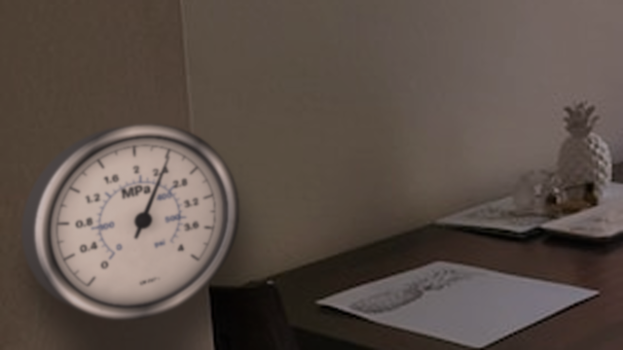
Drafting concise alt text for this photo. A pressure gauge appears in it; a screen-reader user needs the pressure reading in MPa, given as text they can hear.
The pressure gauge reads 2.4 MPa
